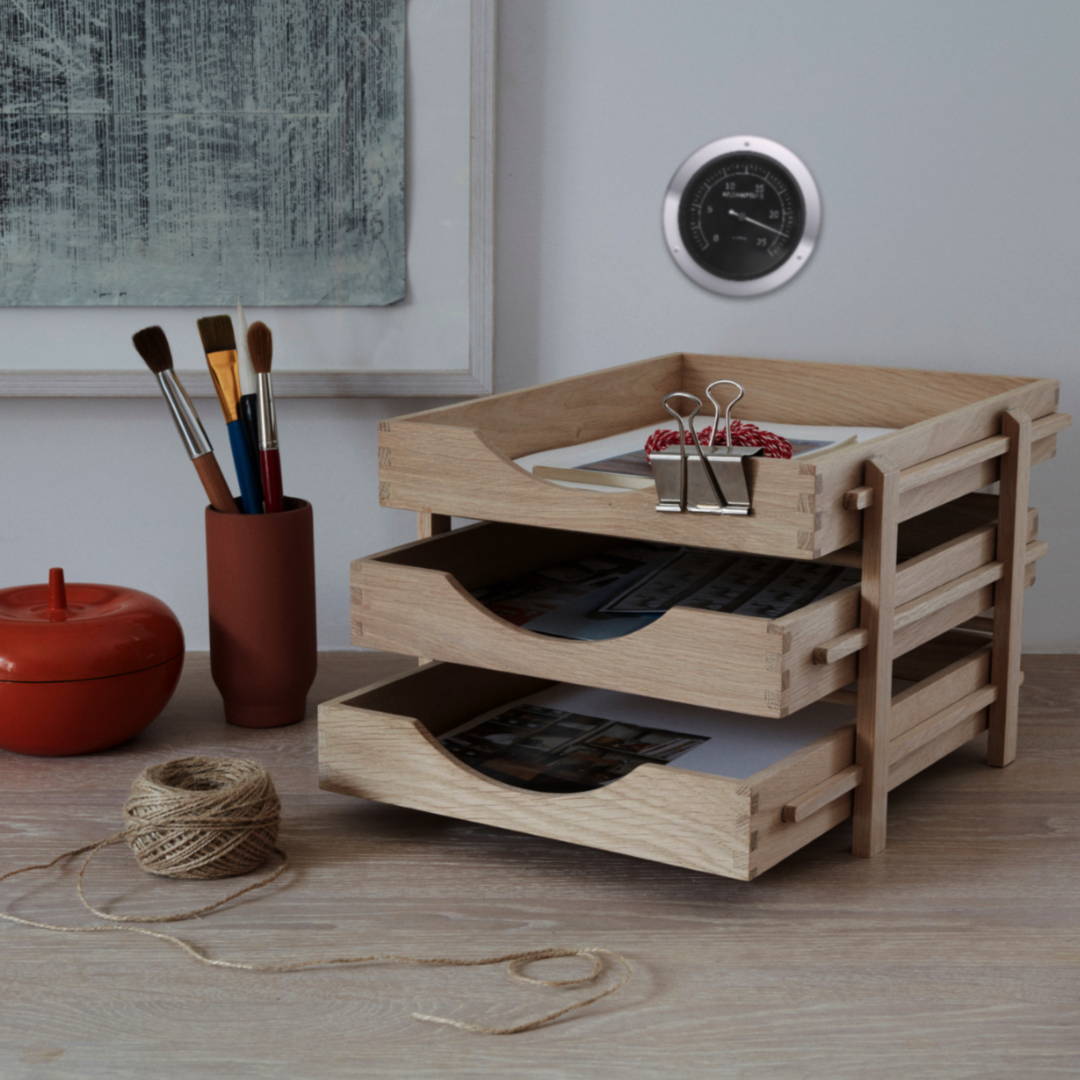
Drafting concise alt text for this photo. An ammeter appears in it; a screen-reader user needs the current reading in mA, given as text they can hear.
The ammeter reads 22.5 mA
